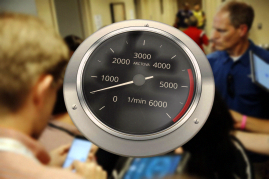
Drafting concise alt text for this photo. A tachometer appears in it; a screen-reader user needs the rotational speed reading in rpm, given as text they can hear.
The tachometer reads 500 rpm
